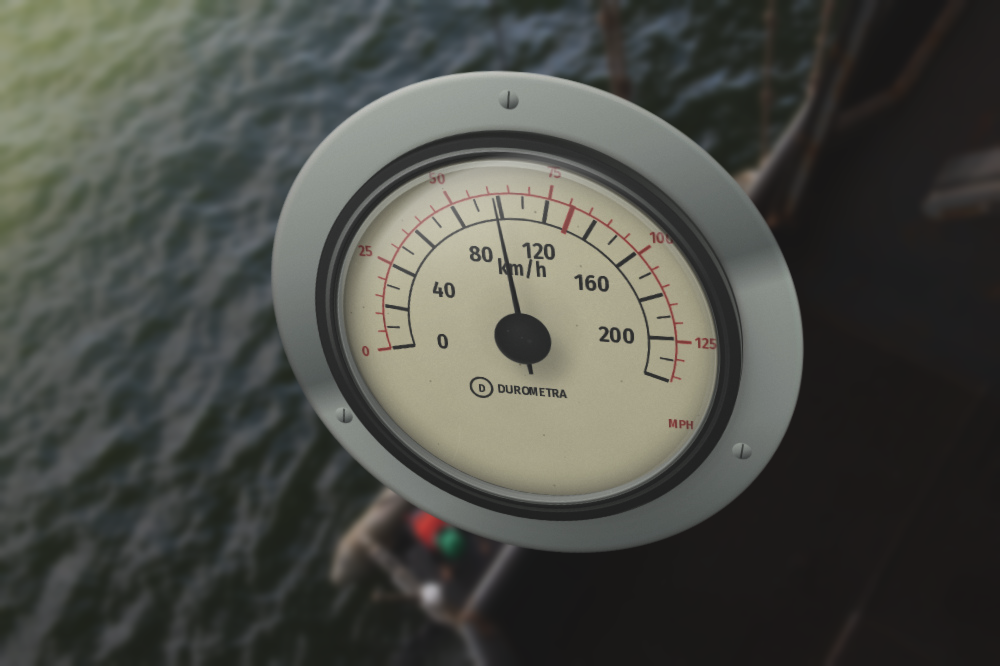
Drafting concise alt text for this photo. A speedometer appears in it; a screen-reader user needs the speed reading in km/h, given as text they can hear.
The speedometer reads 100 km/h
